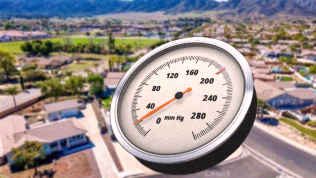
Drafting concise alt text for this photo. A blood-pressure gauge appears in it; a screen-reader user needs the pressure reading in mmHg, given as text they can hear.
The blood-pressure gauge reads 20 mmHg
